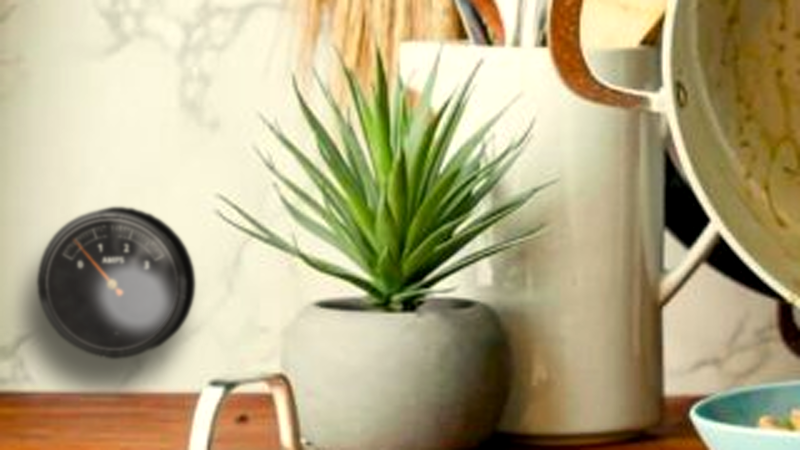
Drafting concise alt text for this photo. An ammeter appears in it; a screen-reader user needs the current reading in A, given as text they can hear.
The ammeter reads 0.5 A
